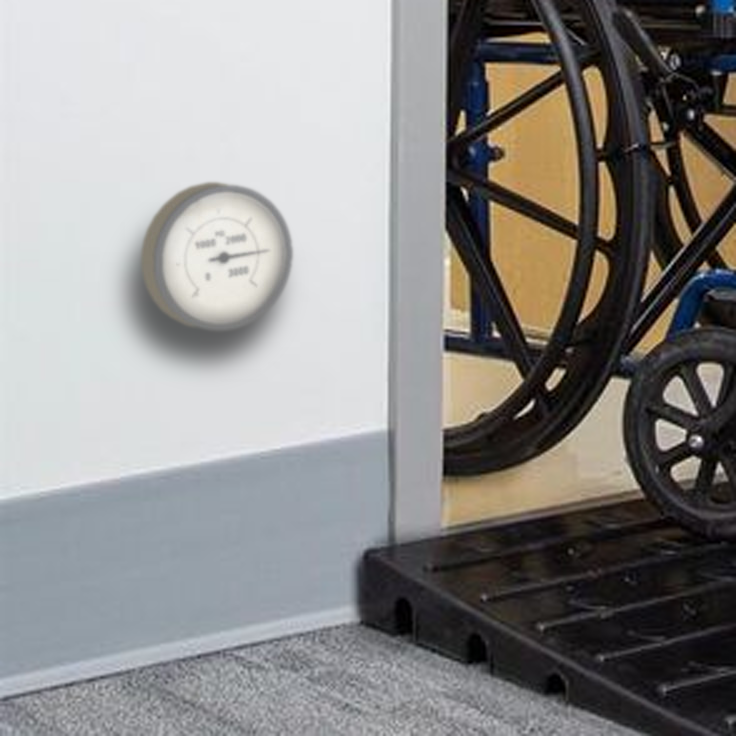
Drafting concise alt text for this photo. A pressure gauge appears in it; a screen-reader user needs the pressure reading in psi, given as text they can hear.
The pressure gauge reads 2500 psi
